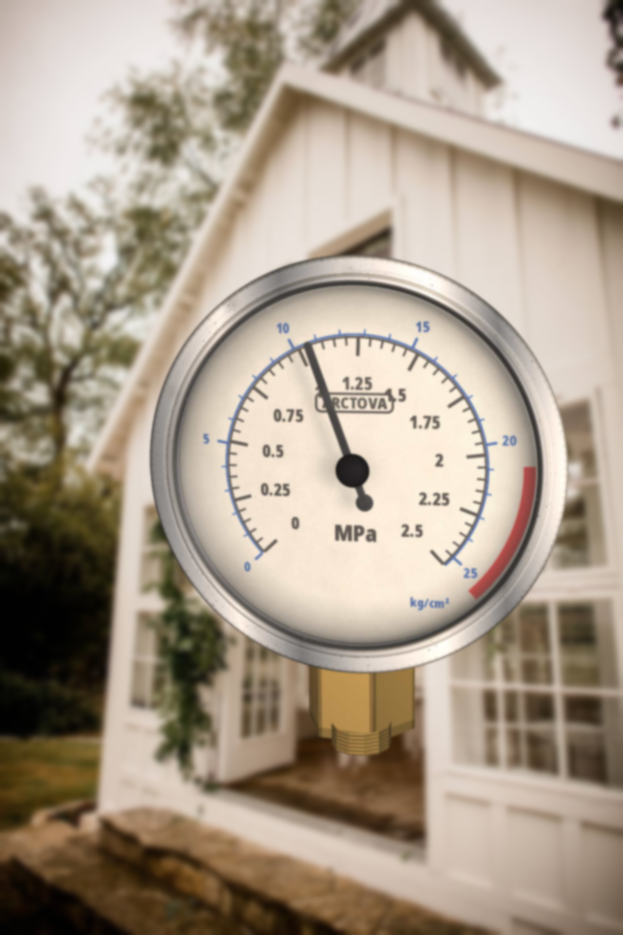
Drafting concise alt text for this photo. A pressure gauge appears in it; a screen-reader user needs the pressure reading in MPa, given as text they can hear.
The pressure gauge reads 1.05 MPa
